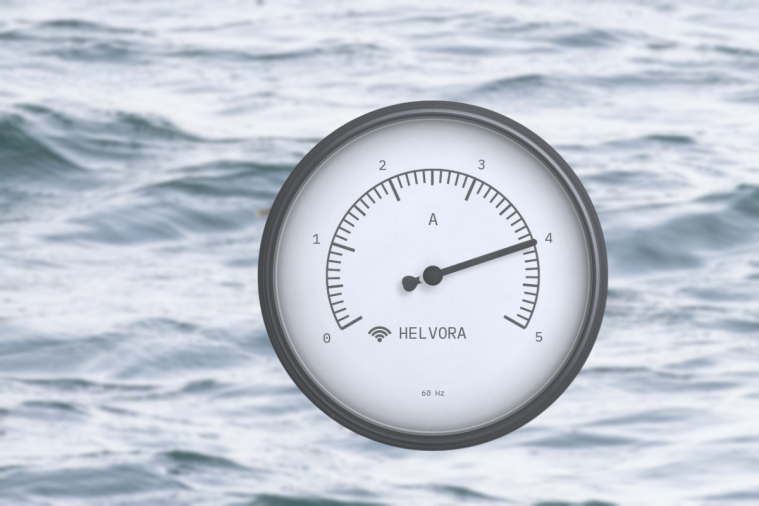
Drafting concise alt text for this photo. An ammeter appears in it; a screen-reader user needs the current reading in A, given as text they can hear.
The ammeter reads 4 A
